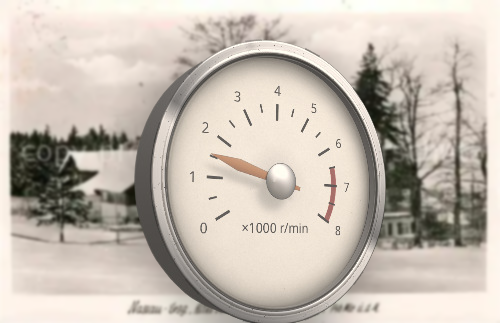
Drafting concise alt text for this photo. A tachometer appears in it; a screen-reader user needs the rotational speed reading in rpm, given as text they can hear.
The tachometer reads 1500 rpm
